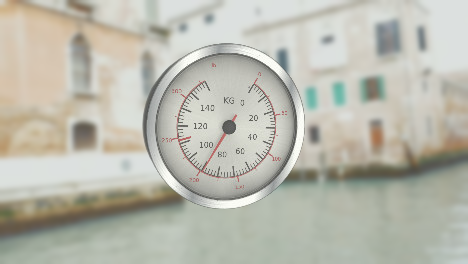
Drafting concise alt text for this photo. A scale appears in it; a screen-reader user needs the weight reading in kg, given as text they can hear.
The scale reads 90 kg
